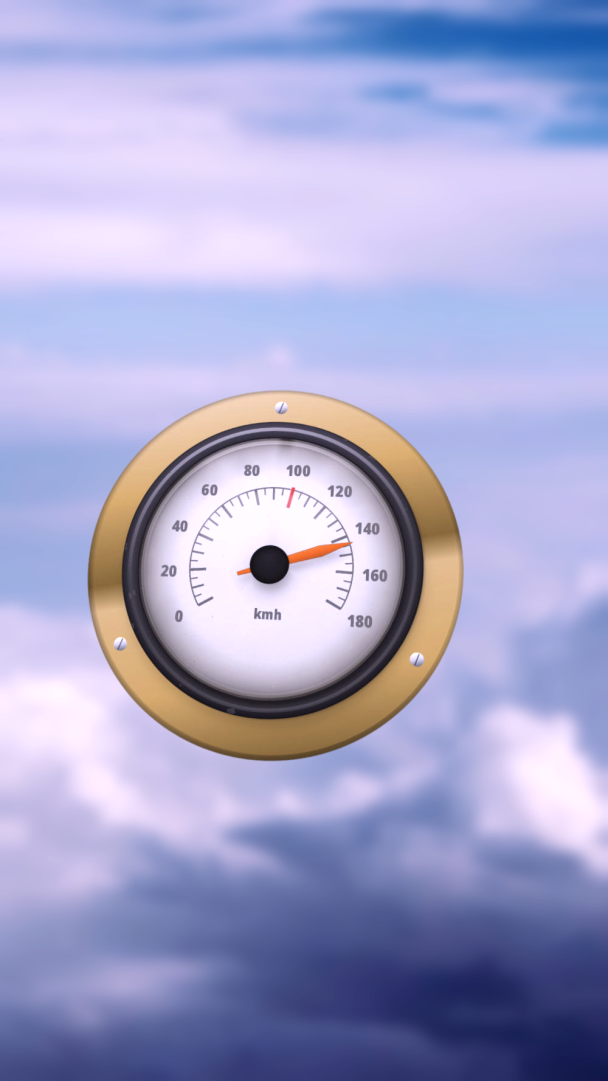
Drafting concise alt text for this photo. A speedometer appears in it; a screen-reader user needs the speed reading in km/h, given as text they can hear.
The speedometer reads 145 km/h
